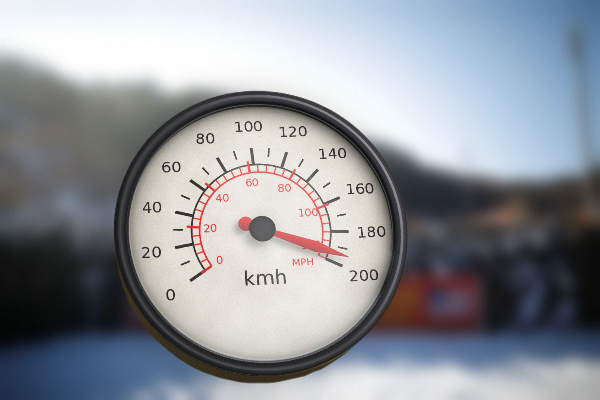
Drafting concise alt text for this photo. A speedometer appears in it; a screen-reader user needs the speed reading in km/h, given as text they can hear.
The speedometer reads 195 km/h
